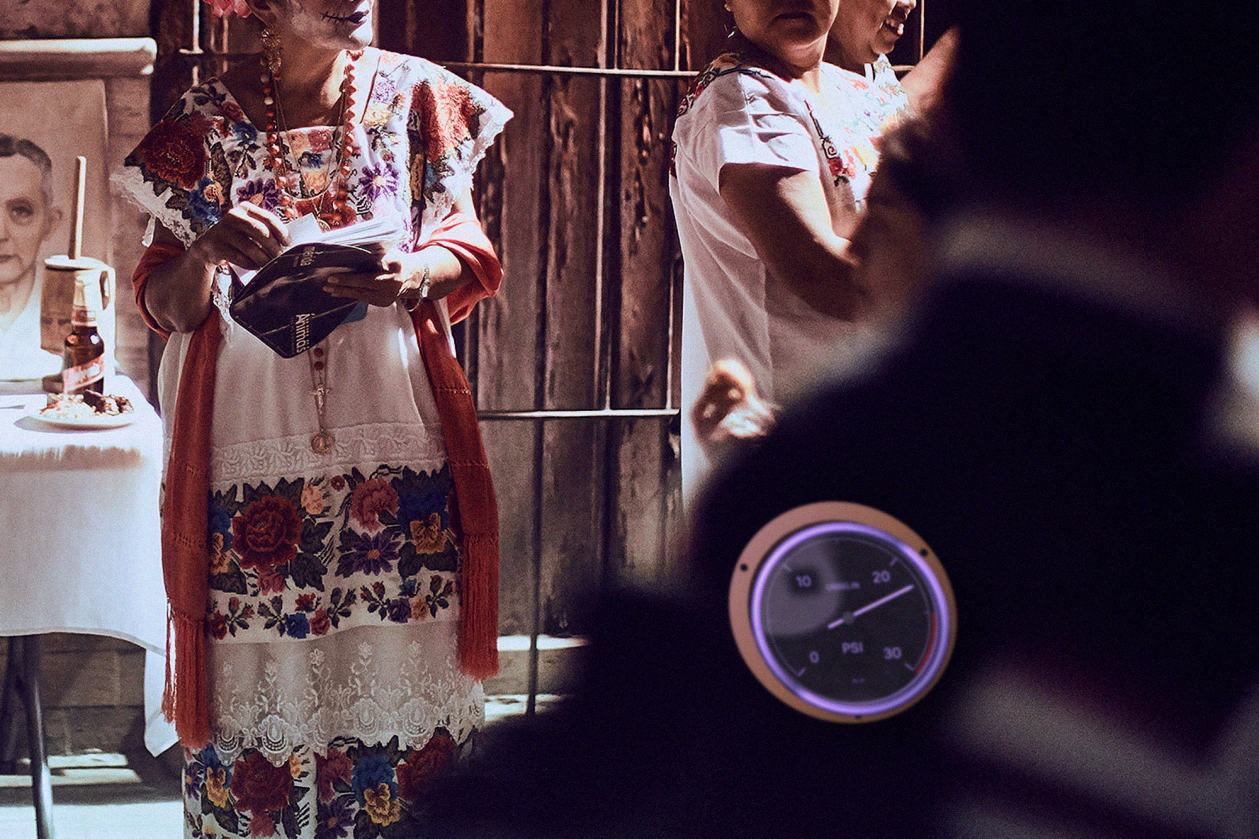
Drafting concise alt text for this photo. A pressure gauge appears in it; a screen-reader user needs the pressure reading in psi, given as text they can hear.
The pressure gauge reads 22.5 psi
